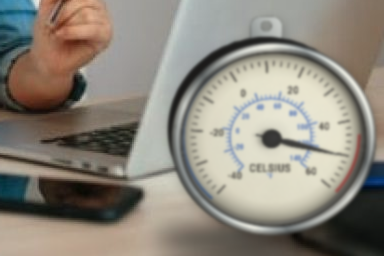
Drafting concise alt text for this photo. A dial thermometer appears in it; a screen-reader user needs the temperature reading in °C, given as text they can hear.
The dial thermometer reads 50 °C
